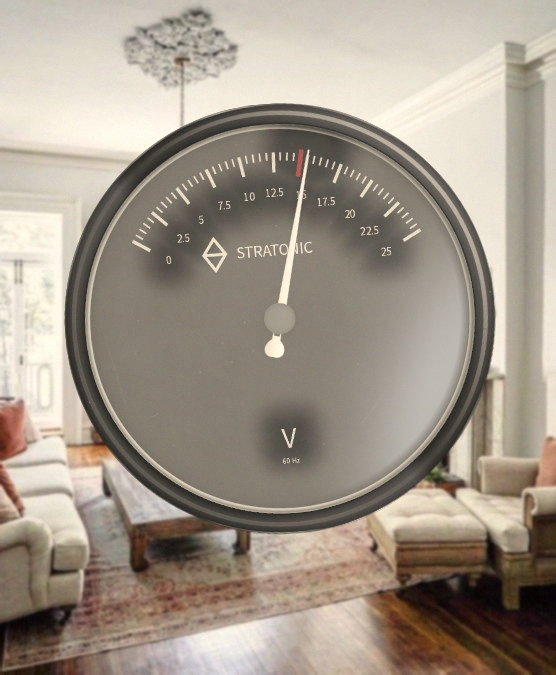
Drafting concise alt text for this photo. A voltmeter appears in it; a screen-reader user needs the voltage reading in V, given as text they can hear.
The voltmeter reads 15 V
